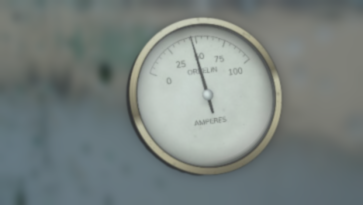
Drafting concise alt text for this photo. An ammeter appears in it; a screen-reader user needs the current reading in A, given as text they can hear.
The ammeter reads 45 A
